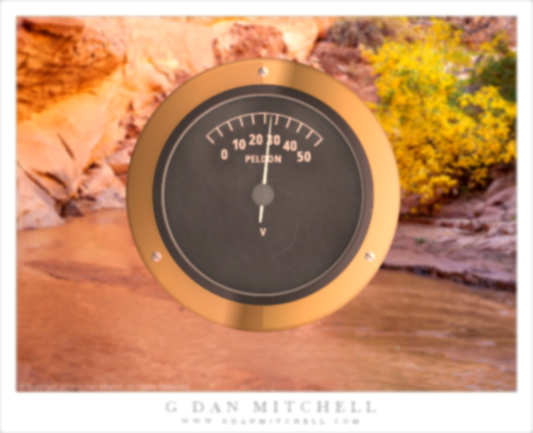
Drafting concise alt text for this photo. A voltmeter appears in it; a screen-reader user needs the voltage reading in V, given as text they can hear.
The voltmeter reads 27.5 V
